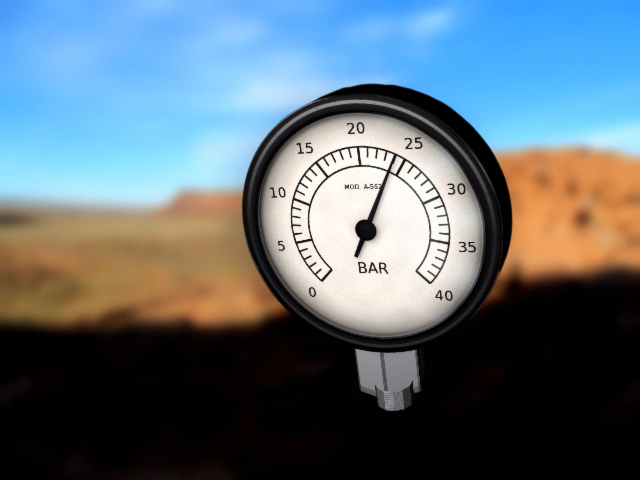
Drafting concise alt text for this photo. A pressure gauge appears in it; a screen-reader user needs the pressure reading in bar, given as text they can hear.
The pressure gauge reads 24 bar
